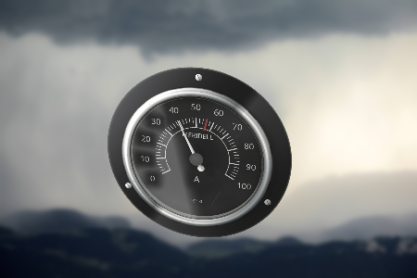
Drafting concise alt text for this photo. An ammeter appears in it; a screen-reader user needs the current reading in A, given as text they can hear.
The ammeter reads 40 A
